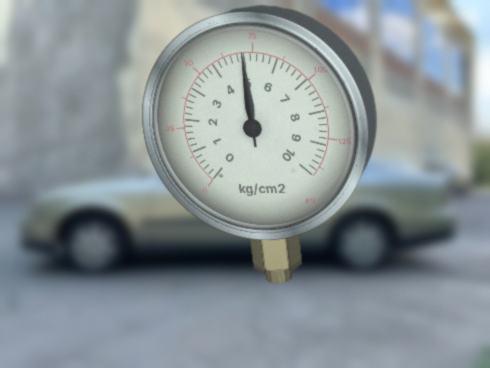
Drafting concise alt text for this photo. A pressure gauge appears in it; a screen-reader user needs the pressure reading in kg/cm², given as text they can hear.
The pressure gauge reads 5 kg/cm²
